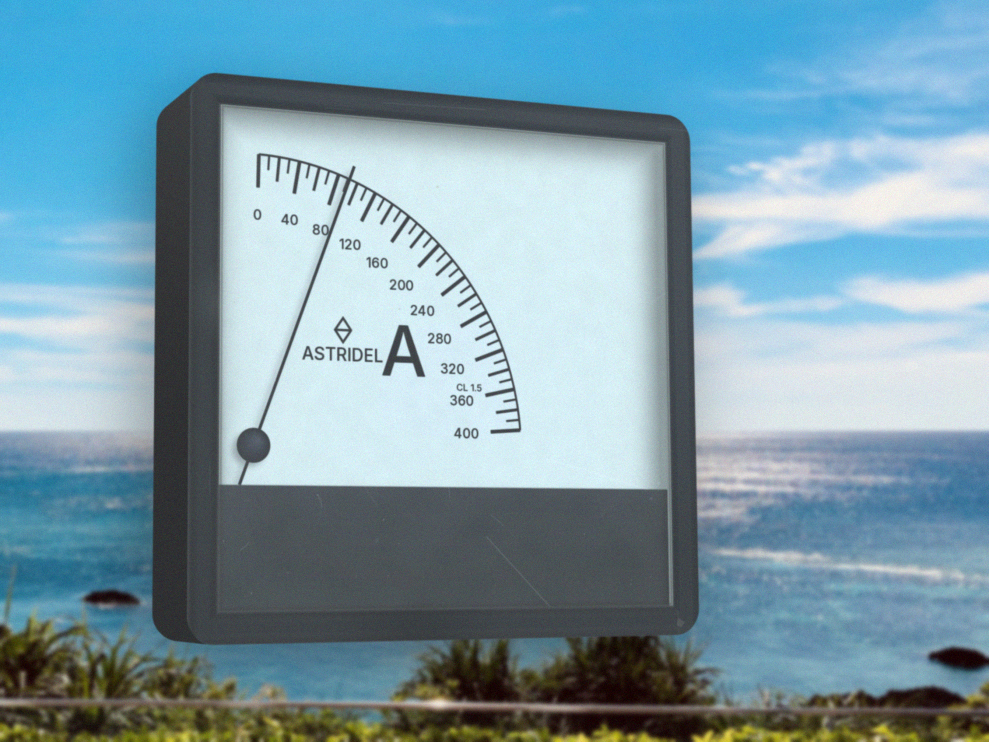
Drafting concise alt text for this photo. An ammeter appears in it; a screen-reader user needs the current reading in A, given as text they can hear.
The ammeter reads 90 A
